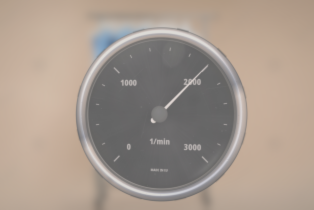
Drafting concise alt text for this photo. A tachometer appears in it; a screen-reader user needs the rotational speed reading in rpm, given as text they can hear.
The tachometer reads 2000 rpm
